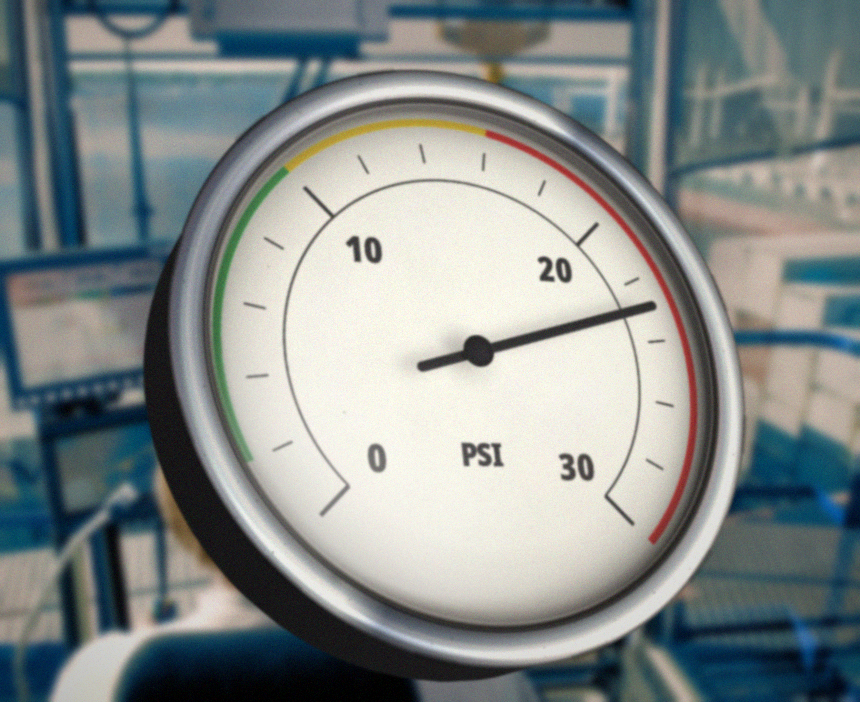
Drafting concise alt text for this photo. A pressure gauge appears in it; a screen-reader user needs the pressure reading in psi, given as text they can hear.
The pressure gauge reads 23 psi
